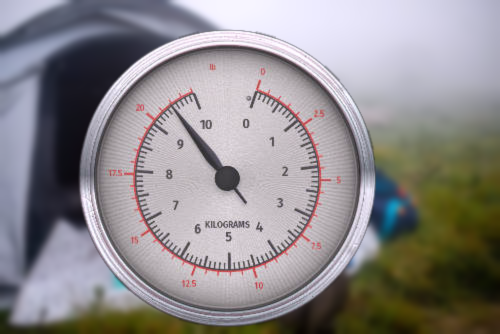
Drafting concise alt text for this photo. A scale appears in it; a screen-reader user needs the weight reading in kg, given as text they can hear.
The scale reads 9.5 kg
